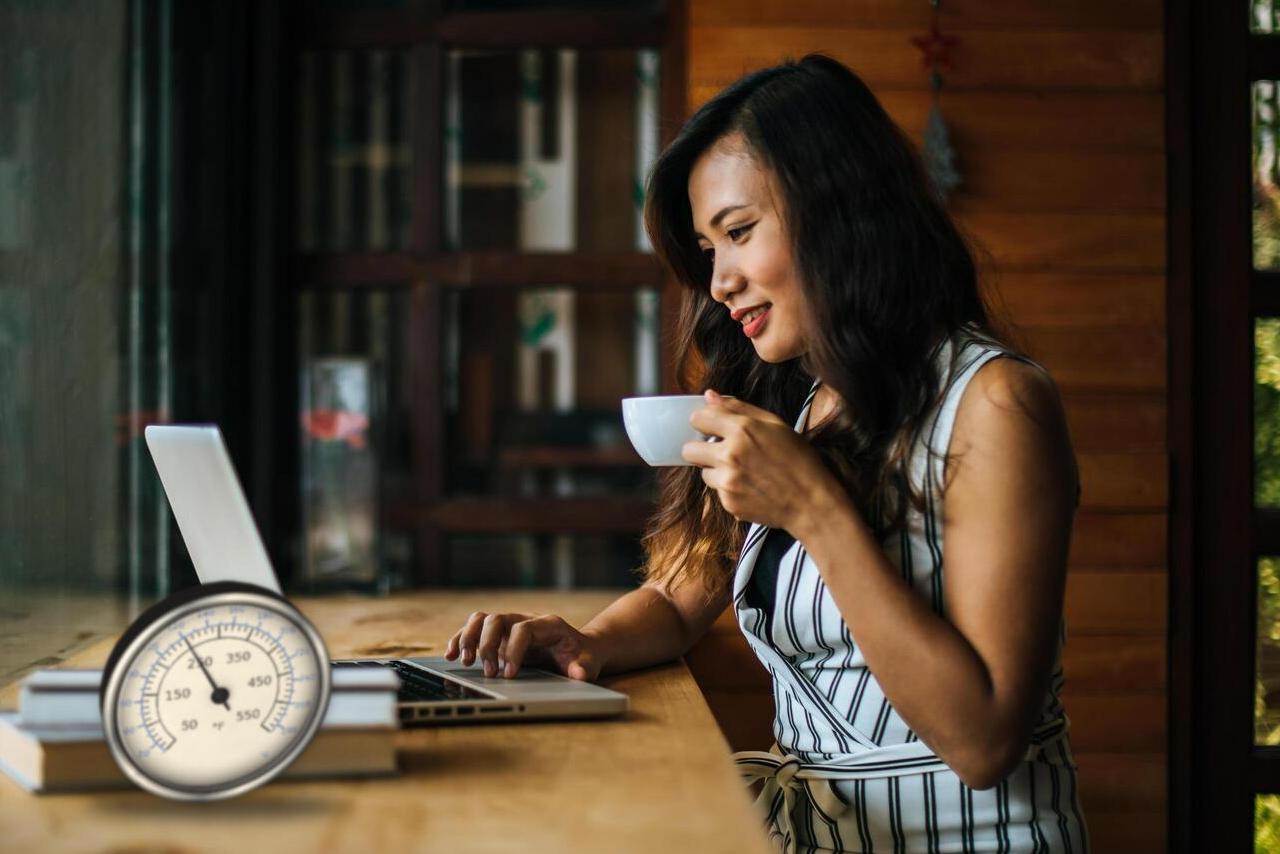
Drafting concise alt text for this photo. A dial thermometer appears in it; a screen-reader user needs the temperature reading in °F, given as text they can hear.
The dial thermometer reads 250 °F
